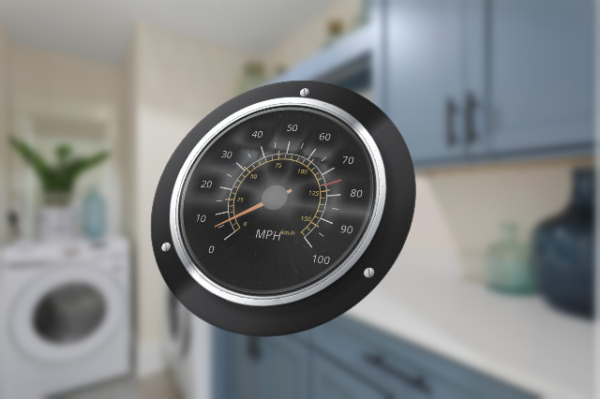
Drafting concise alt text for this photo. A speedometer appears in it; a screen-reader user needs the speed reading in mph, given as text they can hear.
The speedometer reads 5 mph
